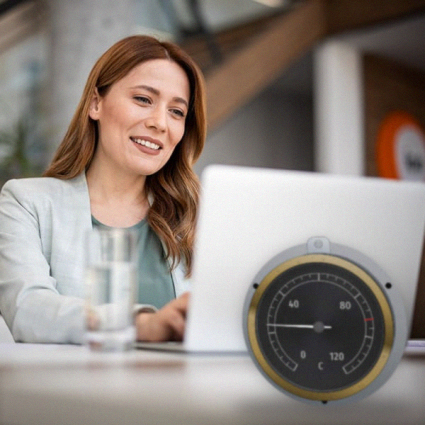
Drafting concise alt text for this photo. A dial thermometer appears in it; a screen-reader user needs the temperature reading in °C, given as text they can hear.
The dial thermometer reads 24 °C
